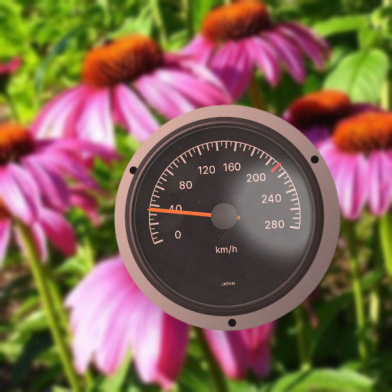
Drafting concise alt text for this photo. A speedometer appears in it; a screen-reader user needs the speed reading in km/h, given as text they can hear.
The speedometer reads 35 km/h
